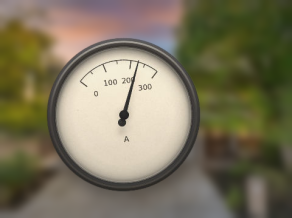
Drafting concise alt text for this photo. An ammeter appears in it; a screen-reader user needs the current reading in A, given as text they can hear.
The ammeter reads 225 A
